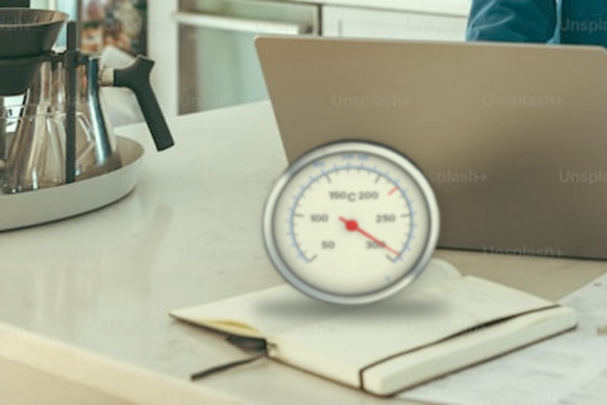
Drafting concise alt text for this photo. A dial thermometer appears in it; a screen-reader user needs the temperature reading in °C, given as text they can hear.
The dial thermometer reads 290 °C
